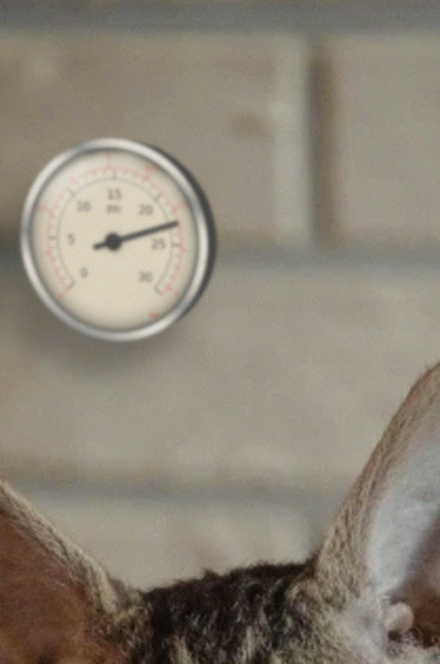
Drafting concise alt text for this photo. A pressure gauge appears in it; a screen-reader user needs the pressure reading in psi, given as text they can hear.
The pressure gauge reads 23 psi
